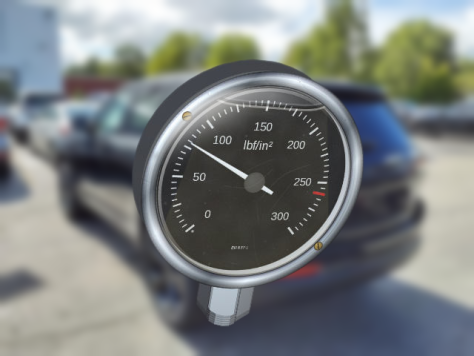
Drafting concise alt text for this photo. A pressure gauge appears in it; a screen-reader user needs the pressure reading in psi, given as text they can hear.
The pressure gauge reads 80 psi
